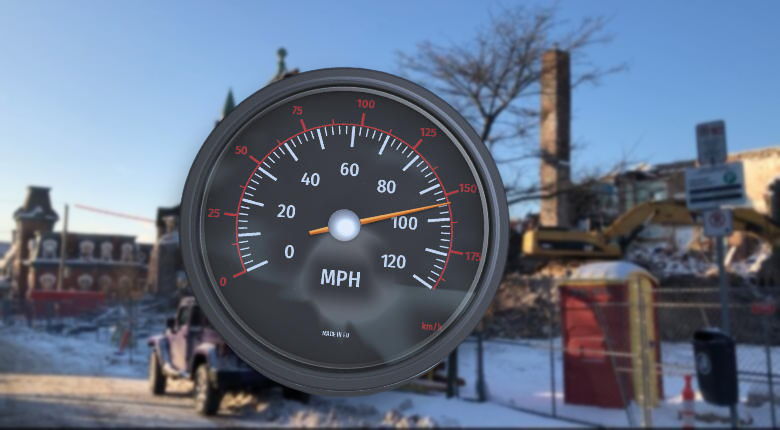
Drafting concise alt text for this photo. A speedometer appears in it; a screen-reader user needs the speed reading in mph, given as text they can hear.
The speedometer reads 96 mph
